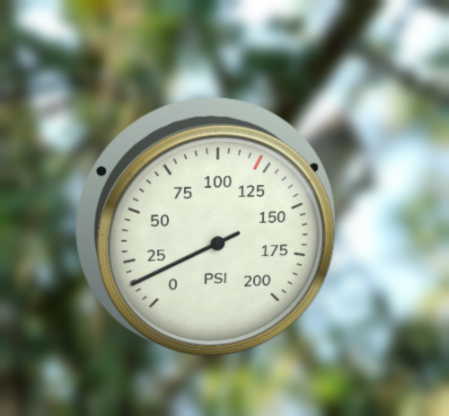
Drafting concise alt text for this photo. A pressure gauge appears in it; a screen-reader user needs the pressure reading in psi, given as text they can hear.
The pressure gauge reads 15 psi
